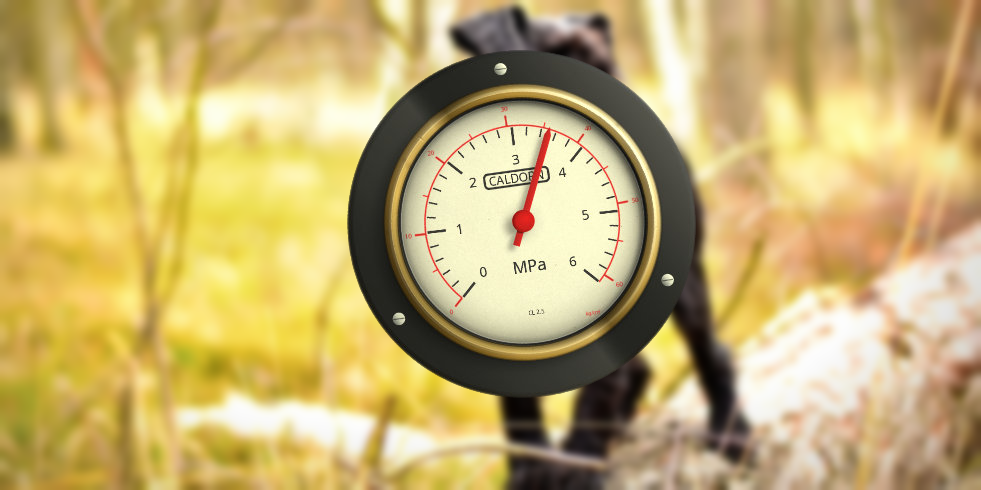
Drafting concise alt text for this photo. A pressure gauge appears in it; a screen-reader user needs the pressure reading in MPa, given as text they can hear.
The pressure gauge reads 3.5 MPa
